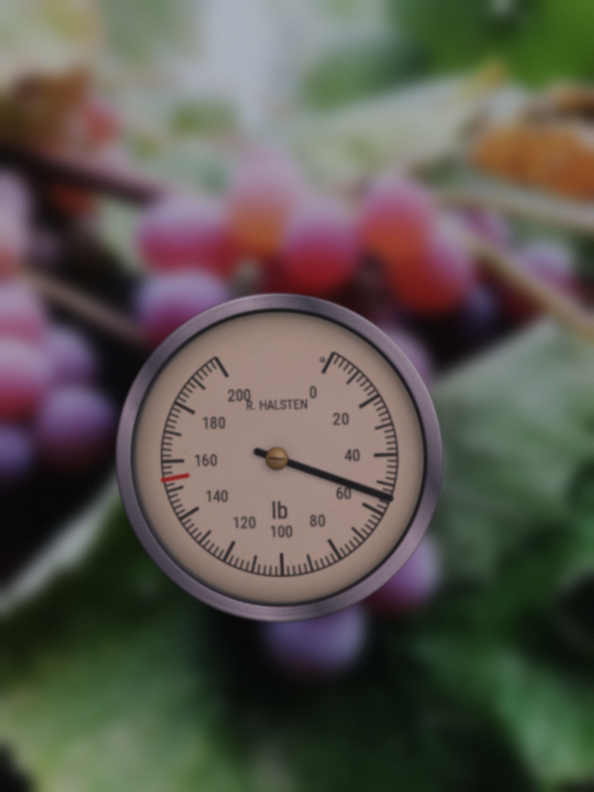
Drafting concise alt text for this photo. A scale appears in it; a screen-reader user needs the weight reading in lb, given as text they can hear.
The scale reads 54 lb
